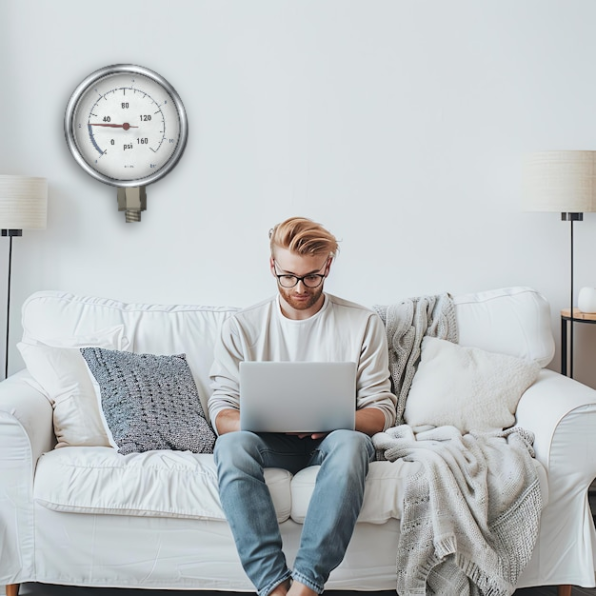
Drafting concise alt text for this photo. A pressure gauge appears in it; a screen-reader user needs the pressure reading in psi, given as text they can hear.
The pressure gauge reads 30 psi
